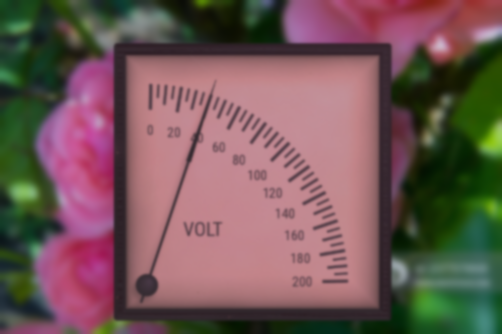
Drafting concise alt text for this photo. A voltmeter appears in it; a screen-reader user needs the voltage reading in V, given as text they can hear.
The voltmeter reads 40 V
